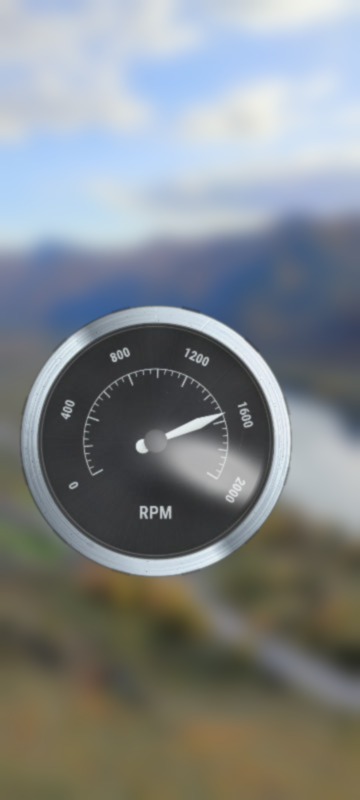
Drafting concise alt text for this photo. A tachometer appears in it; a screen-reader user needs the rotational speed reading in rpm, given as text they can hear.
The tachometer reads 1550 rpm
